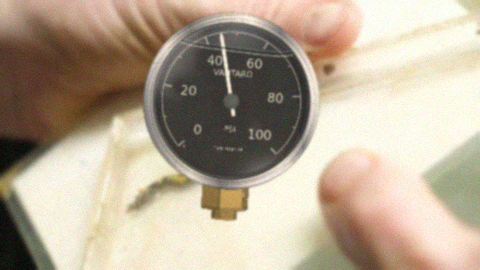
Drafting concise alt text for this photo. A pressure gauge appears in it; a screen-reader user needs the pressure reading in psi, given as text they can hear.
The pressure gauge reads 45 psi
